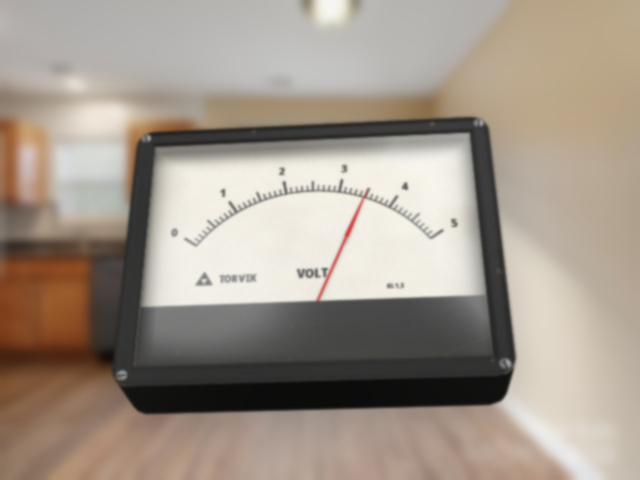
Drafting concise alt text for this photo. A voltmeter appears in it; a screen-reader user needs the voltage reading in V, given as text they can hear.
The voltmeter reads 3.5 V
